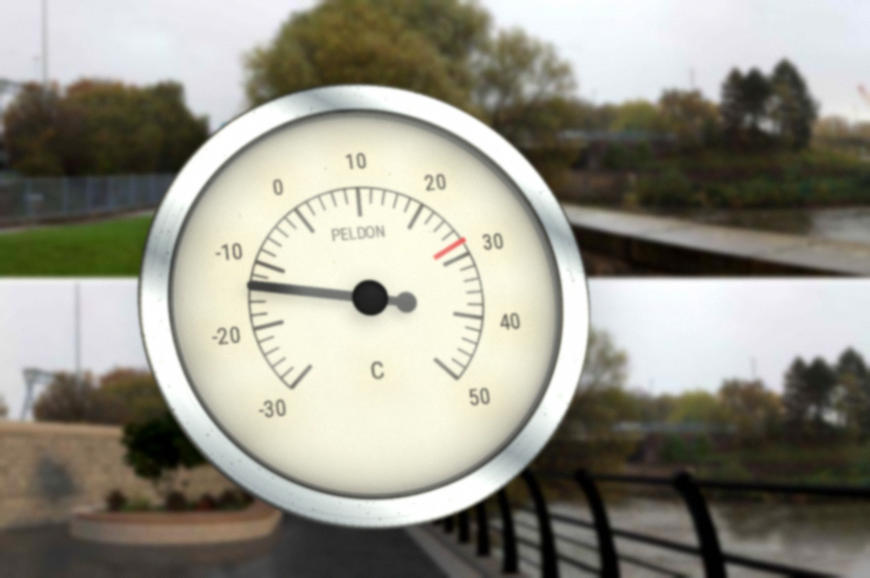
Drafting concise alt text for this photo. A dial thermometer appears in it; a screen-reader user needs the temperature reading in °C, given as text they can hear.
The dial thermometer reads -14 °C
